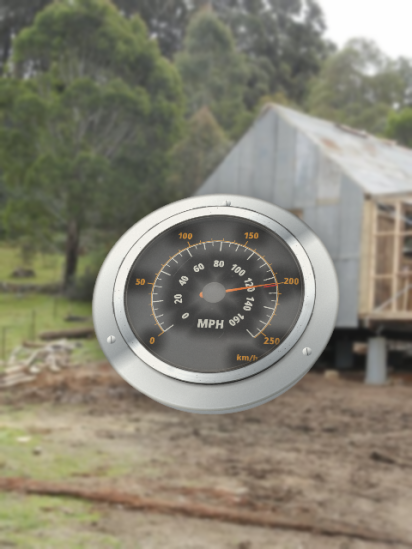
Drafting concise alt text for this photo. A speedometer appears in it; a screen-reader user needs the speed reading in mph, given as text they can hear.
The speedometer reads 125 mph
